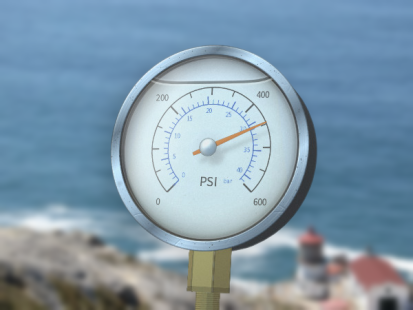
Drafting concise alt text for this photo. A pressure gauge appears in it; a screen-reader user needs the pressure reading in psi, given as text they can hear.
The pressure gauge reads 450 psi
